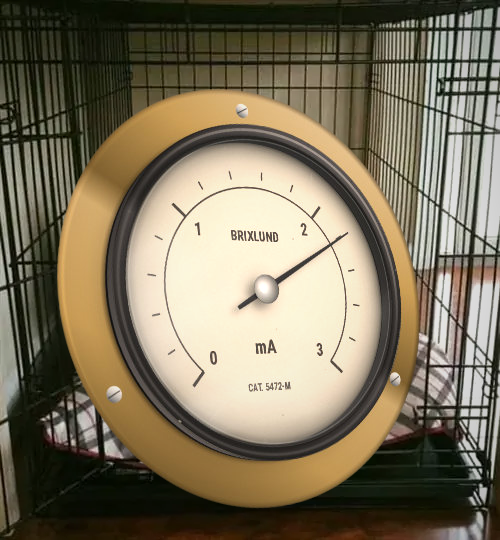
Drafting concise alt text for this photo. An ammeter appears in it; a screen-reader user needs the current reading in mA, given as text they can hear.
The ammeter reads 2.2 mA
